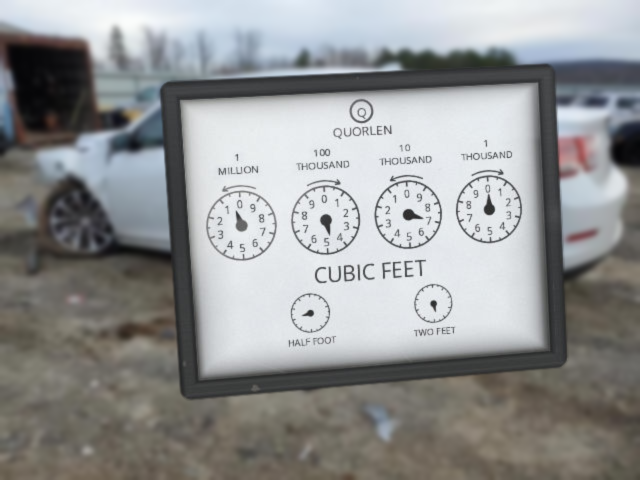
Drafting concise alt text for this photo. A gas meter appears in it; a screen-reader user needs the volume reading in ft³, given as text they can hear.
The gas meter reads 47000 ft³
